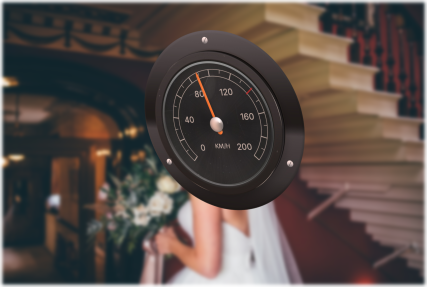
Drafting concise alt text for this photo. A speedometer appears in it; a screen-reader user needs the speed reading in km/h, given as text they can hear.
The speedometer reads 90 km/h
